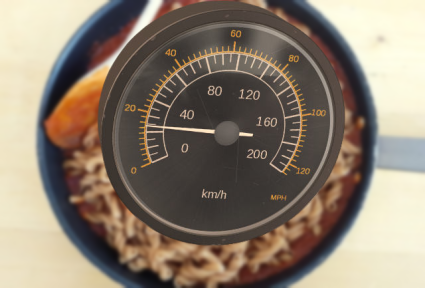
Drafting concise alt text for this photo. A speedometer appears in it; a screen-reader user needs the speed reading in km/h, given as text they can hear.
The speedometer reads 25 km/h
